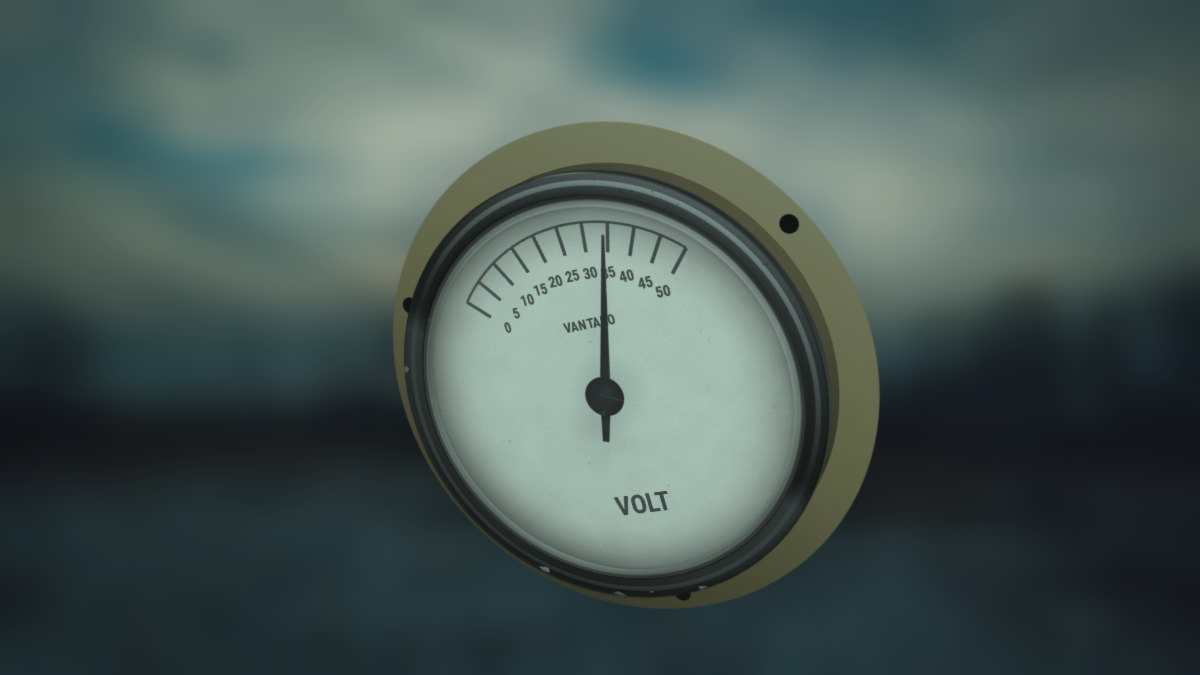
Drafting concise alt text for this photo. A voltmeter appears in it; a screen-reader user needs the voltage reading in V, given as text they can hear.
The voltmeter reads 35 V
